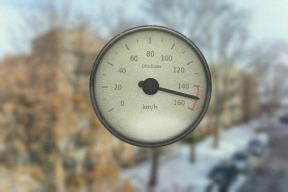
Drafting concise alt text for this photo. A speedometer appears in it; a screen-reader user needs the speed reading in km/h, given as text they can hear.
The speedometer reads 150 km/h
